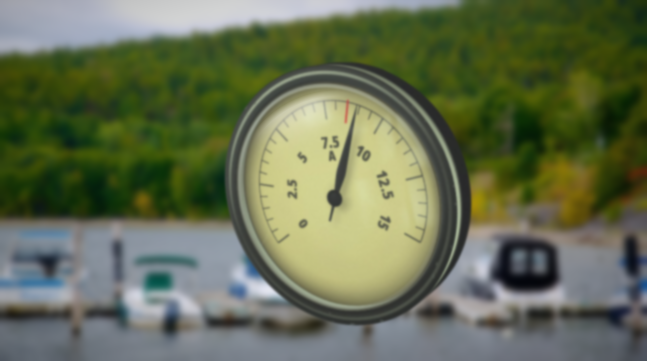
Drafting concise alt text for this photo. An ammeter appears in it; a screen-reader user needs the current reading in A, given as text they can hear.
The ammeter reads 9 A
